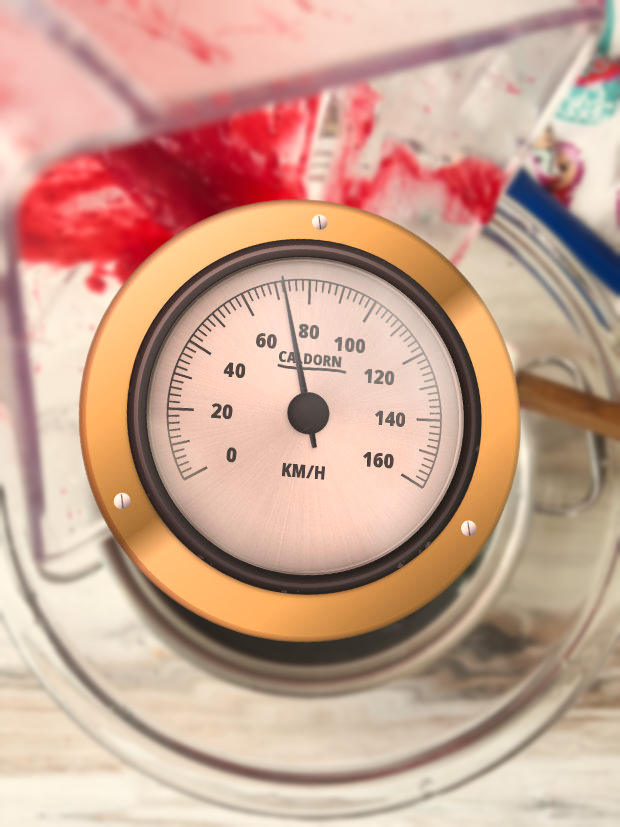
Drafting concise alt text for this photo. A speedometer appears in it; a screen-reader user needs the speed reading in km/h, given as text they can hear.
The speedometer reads 72 km/h
